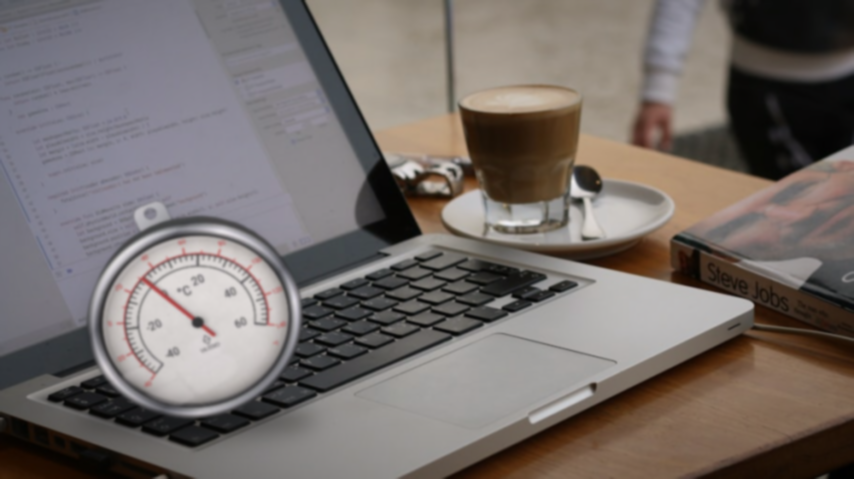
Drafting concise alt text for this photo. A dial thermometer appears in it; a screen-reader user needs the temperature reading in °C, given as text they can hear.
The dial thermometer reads 0 °C
